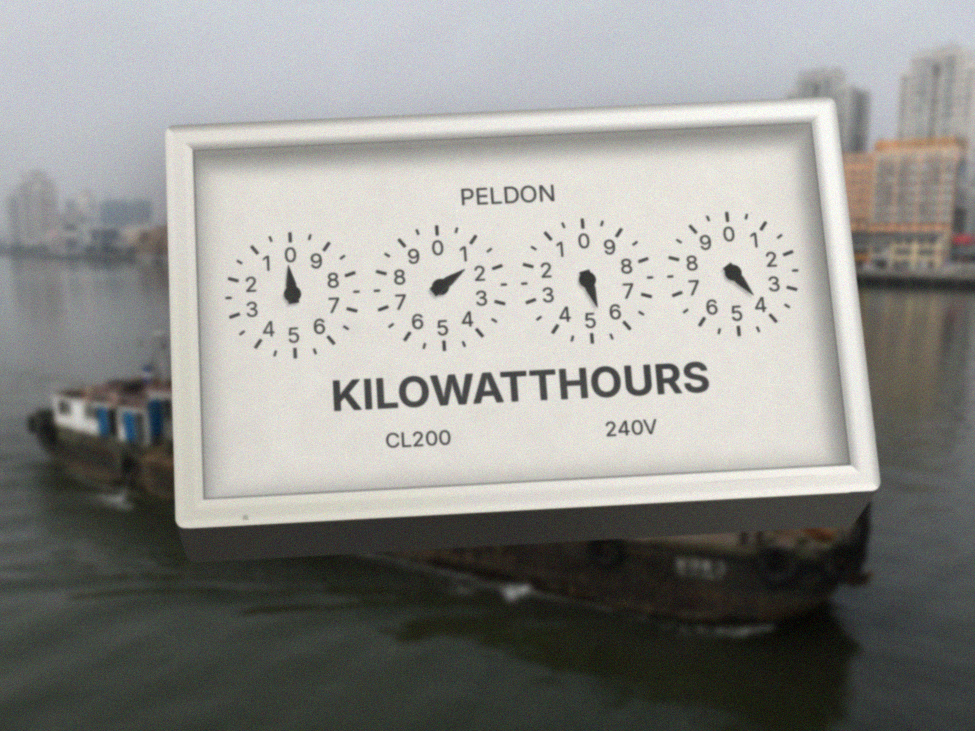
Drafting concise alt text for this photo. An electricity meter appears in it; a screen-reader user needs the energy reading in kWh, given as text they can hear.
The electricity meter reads 154 kWh
